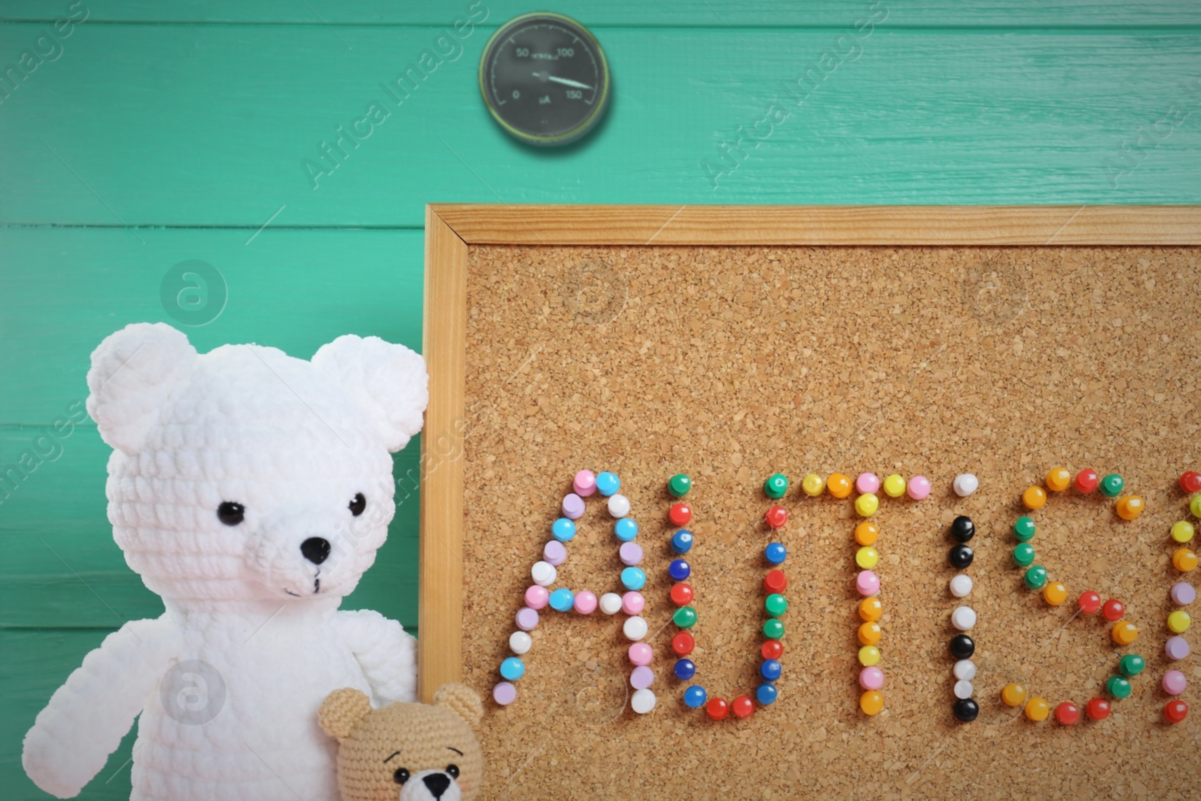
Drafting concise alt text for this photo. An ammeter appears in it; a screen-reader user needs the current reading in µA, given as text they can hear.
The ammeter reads 140 µA
